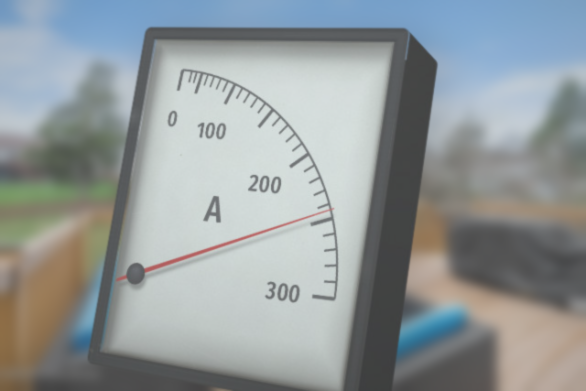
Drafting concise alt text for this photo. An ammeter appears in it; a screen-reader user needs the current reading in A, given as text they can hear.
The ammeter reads 245 A
